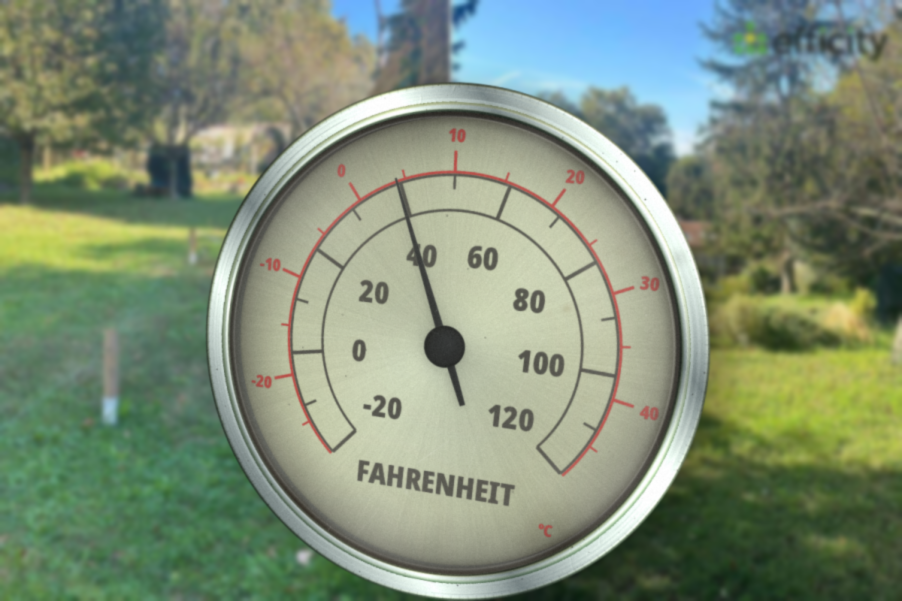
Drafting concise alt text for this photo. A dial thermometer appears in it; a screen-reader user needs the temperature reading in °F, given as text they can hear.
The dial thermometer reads 40 °F
